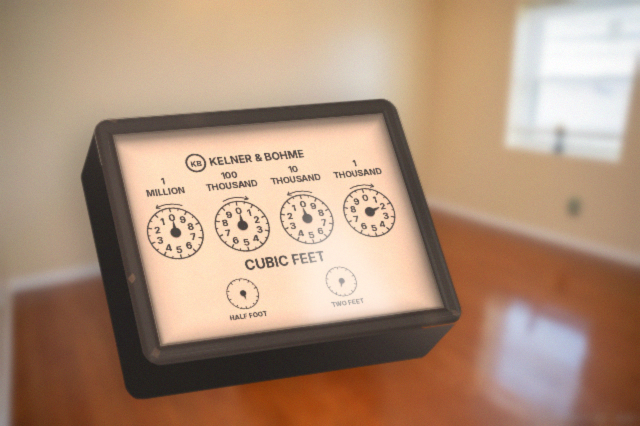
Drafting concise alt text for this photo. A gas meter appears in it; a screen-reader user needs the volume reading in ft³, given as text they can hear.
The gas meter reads 200 ft³
